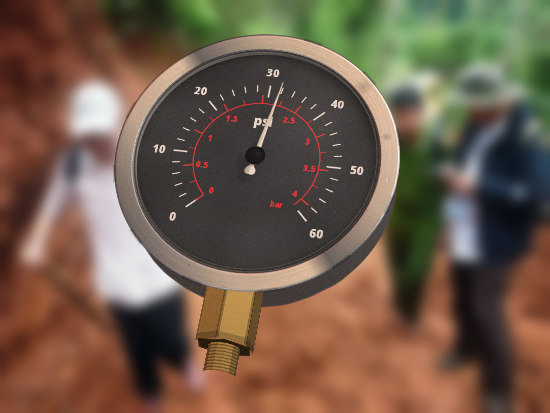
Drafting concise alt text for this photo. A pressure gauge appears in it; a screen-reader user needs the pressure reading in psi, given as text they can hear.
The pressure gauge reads 32 psi
